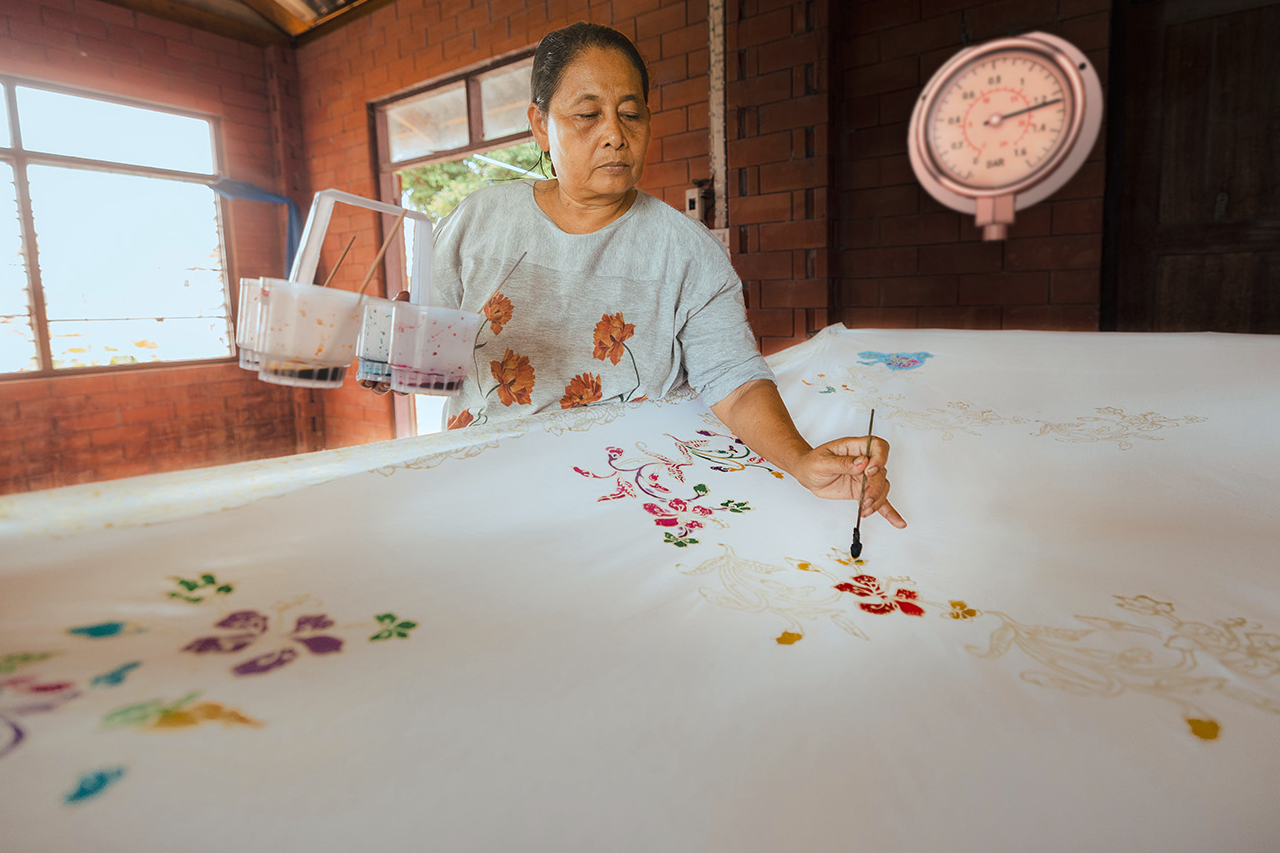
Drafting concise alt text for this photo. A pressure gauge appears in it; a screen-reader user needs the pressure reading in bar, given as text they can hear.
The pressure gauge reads 1.25 bar
